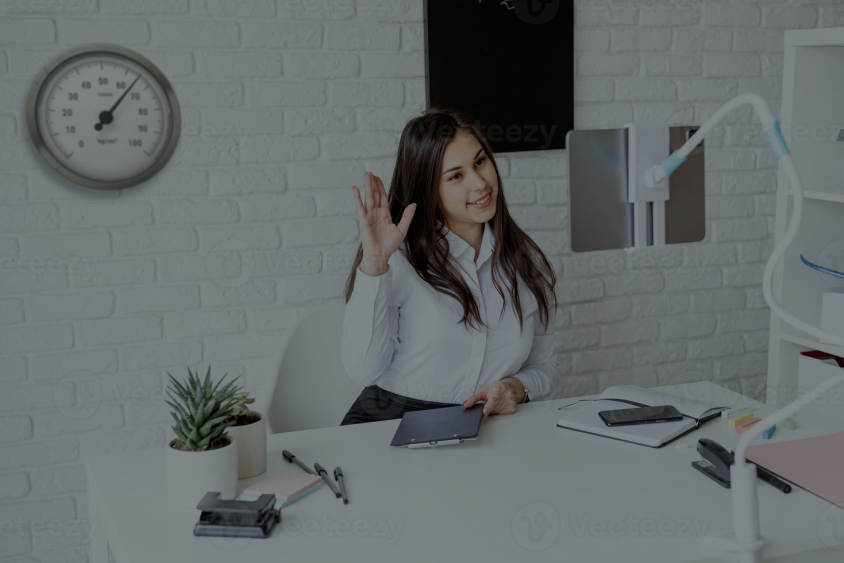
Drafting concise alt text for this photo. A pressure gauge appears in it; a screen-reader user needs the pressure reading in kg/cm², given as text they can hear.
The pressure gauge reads 65 kg/cm²
